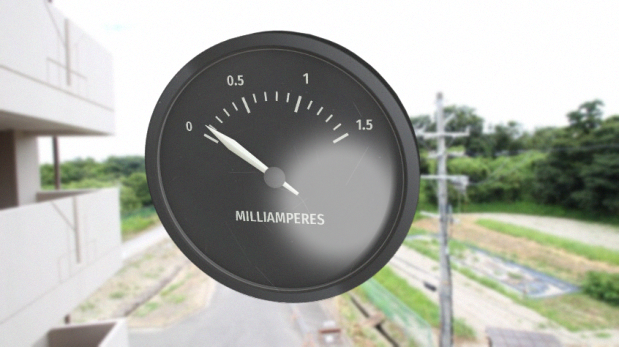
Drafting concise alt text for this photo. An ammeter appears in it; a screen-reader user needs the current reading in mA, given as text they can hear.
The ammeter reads 0.1 mA
